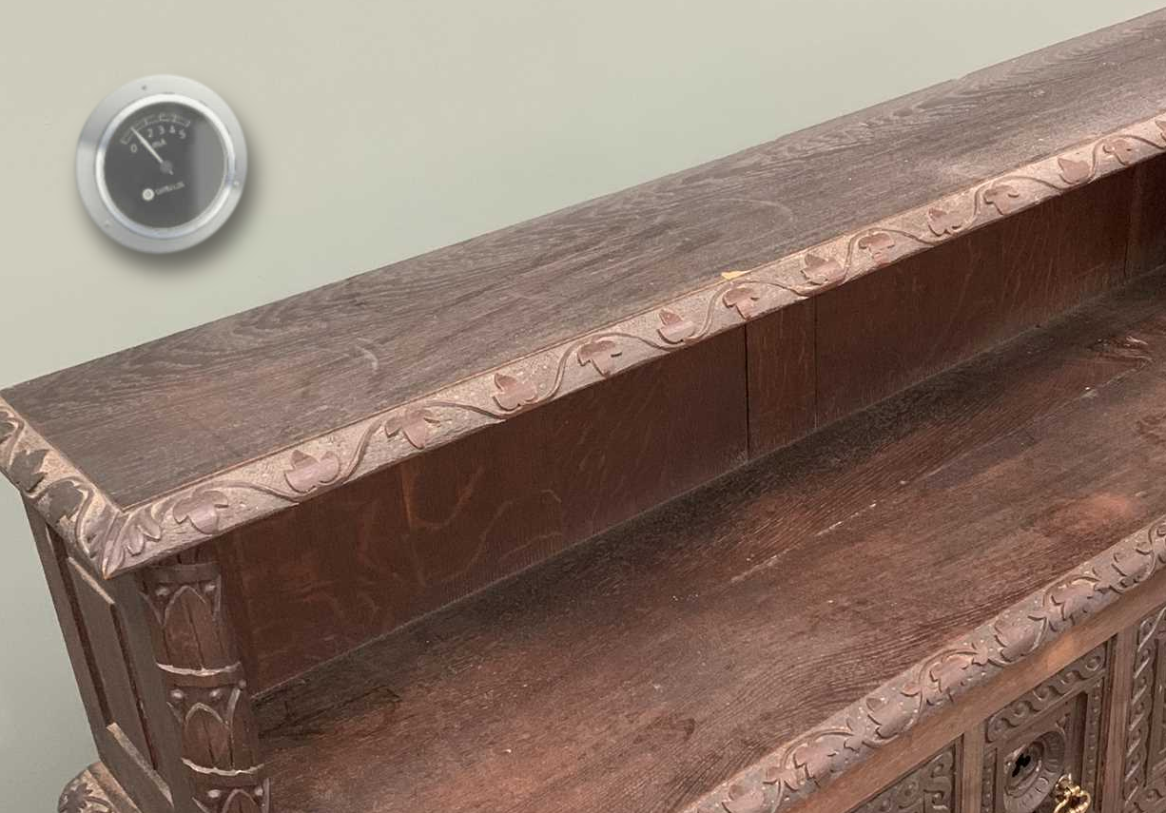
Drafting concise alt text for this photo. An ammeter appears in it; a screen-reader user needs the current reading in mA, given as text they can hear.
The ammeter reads 1 mA
